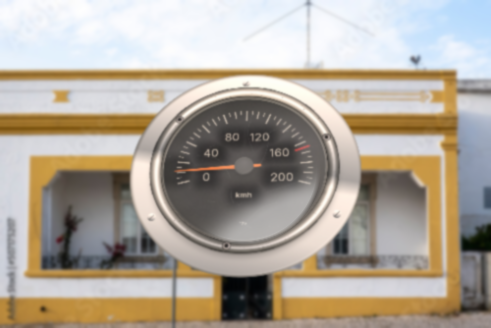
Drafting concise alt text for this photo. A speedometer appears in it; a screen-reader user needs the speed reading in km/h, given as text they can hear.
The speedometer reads 10 km/h
